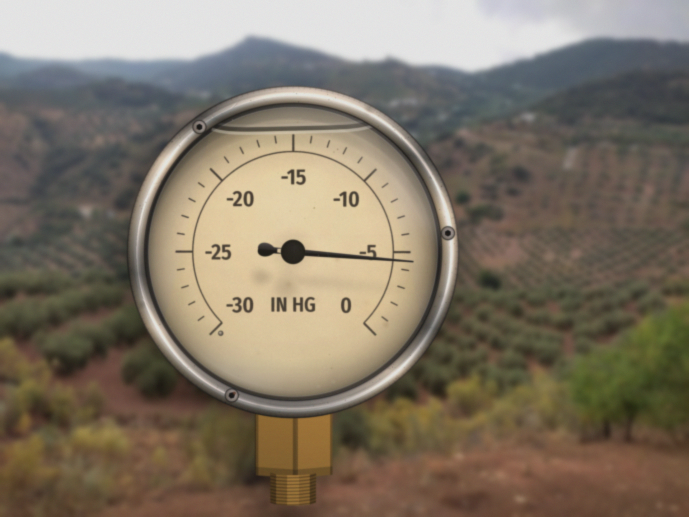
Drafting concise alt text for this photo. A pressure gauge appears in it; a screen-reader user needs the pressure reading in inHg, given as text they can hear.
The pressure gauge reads -4.5 inHg
